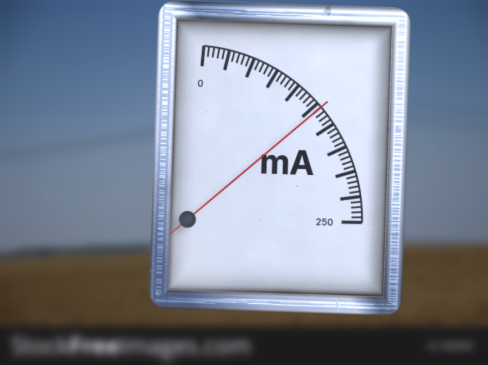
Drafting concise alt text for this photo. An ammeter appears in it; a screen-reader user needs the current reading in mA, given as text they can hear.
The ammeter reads 130 mA
